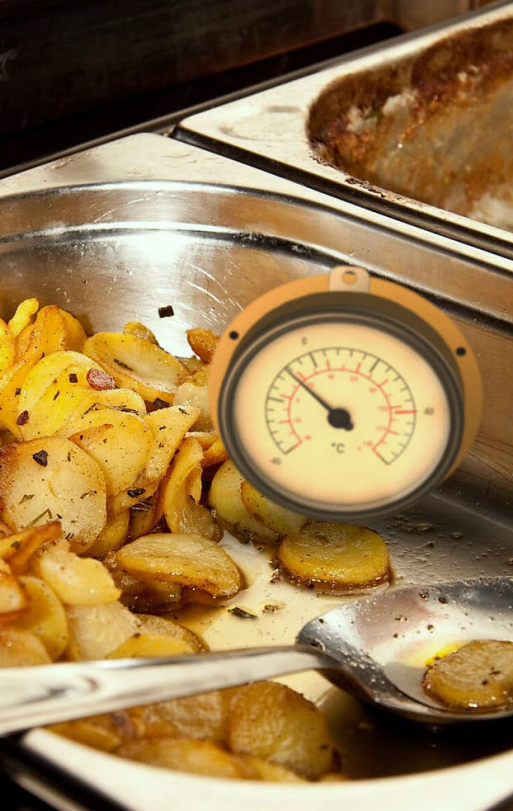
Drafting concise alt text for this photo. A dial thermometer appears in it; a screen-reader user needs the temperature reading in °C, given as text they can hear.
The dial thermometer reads -8 °C
